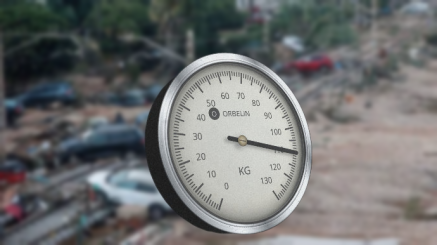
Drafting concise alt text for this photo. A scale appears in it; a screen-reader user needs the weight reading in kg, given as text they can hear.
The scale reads 110 kg
